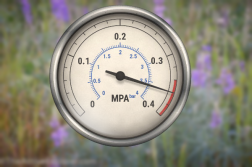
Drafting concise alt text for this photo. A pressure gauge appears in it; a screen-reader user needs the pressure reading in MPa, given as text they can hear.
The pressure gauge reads 0.36 MPa
